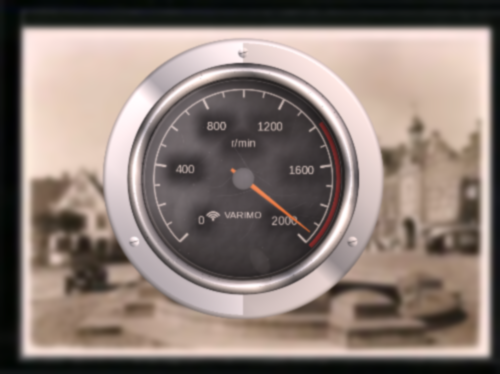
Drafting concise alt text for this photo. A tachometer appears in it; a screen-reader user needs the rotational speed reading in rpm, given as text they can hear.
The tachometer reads 1950 rpm
